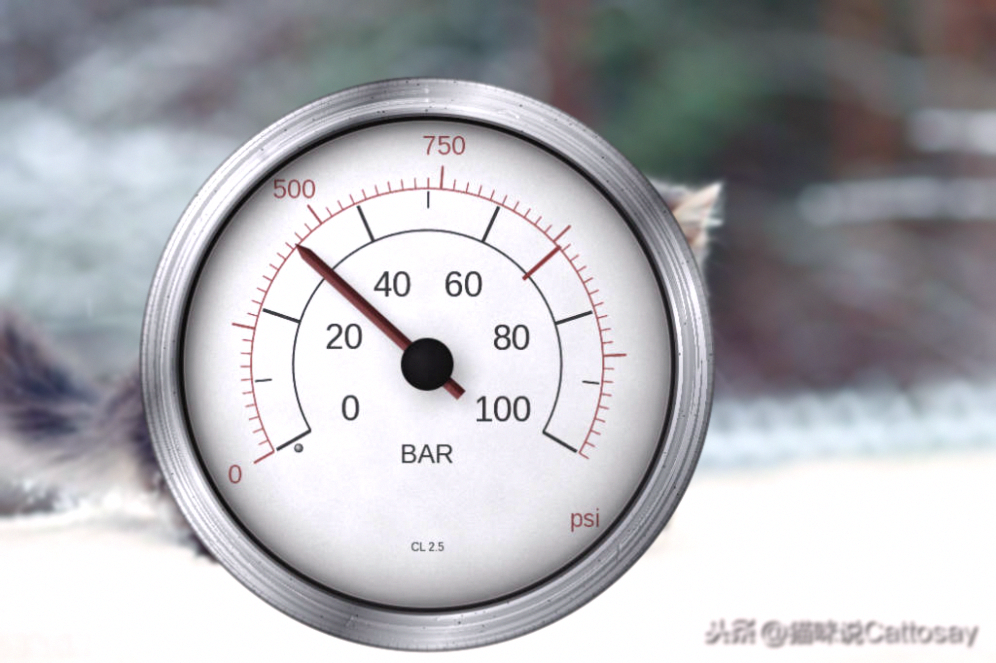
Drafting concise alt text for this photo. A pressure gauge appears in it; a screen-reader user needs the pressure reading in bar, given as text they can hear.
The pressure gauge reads 30 bar
